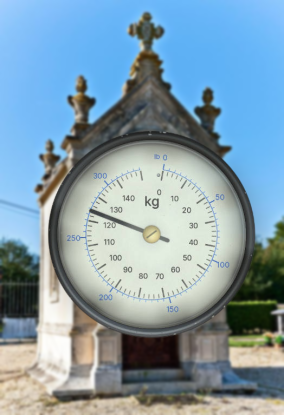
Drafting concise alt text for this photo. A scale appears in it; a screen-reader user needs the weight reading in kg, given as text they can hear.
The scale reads 124 kg
